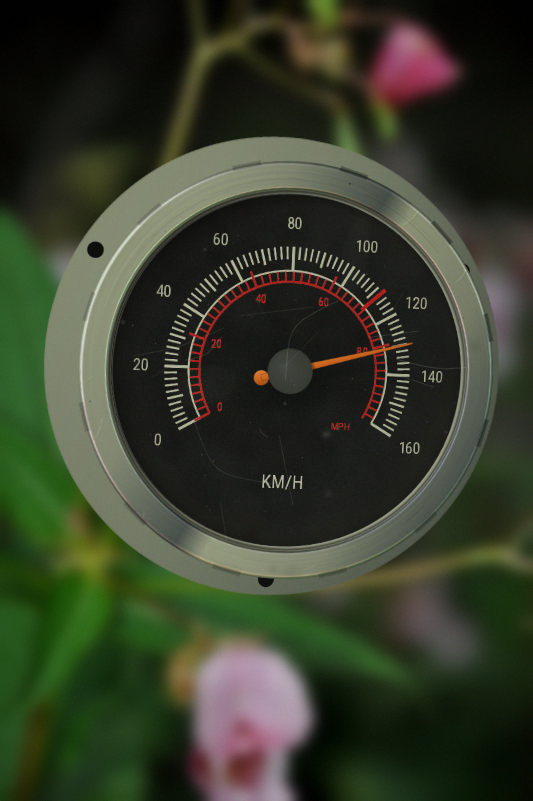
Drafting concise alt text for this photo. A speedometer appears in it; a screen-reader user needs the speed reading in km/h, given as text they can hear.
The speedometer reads 130 km/h
